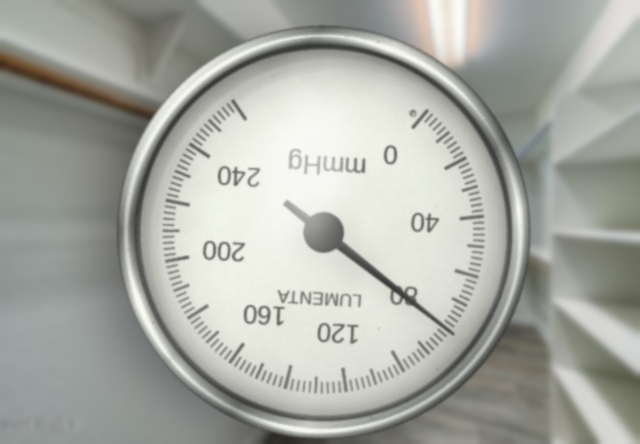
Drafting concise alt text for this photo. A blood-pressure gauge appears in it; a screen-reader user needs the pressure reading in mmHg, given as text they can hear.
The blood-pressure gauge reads 80 mmHg
